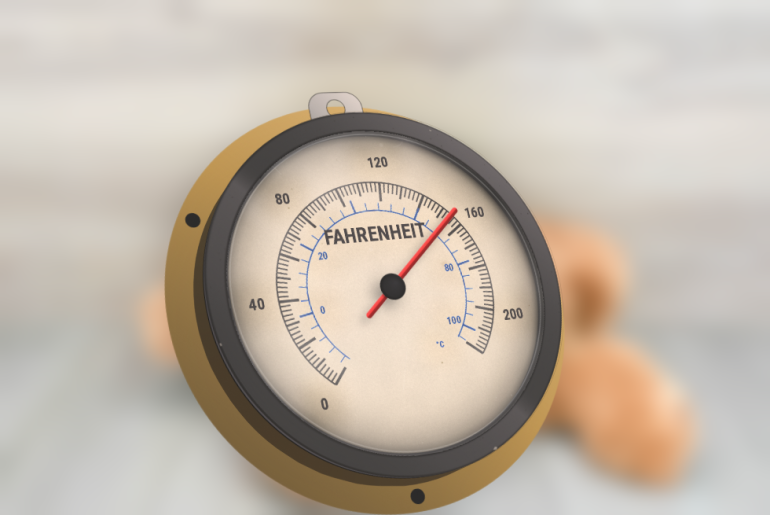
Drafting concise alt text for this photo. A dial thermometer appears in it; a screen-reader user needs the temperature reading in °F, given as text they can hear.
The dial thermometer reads 154 °F
